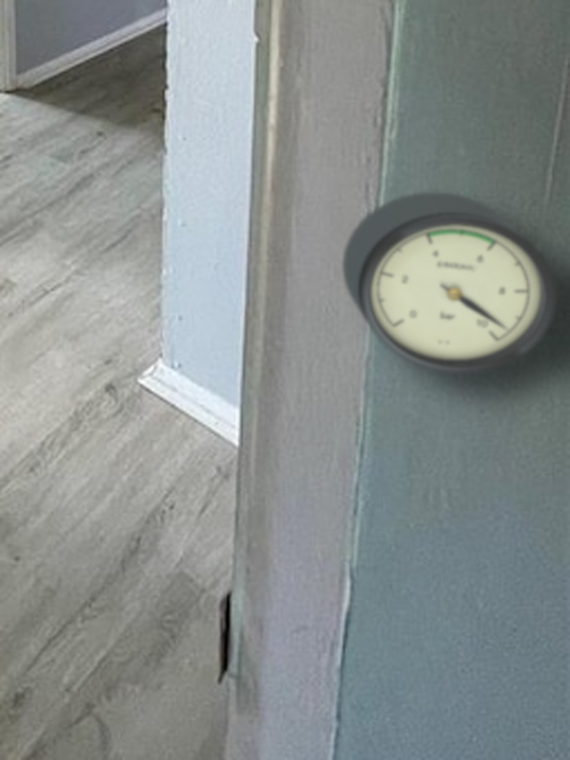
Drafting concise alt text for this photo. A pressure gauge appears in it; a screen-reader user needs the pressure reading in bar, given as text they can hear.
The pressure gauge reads 9.5 bar
